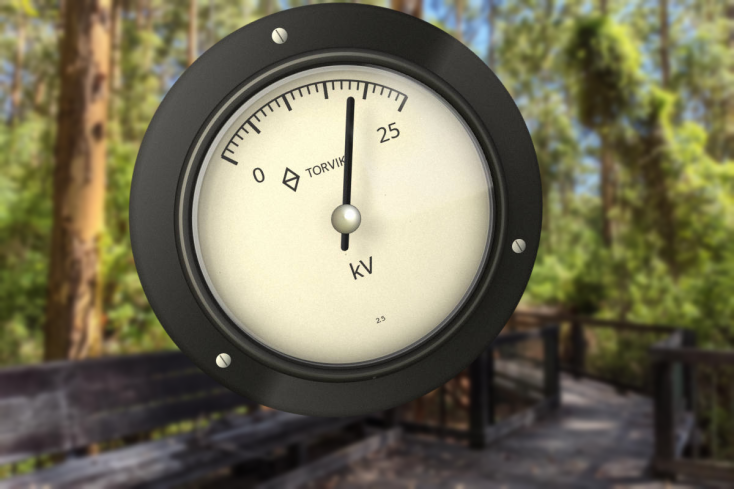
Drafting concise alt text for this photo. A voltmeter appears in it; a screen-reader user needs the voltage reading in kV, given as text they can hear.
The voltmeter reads 18 kV
